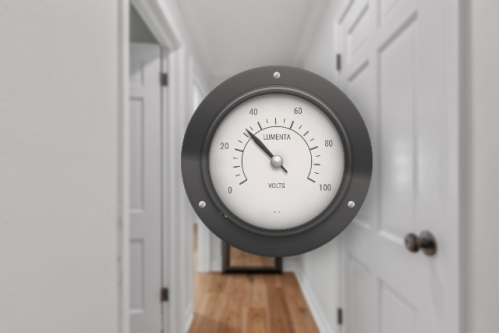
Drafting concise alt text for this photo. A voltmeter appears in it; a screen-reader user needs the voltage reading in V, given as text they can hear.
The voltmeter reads 32.5 V
